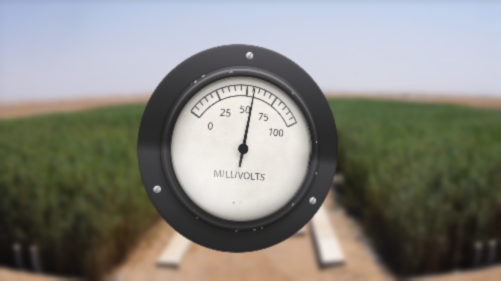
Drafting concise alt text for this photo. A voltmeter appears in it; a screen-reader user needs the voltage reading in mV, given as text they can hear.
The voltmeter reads 55 mV
